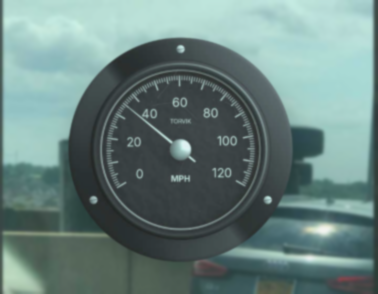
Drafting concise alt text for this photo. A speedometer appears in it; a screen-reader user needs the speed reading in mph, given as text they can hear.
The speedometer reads 35 mph
